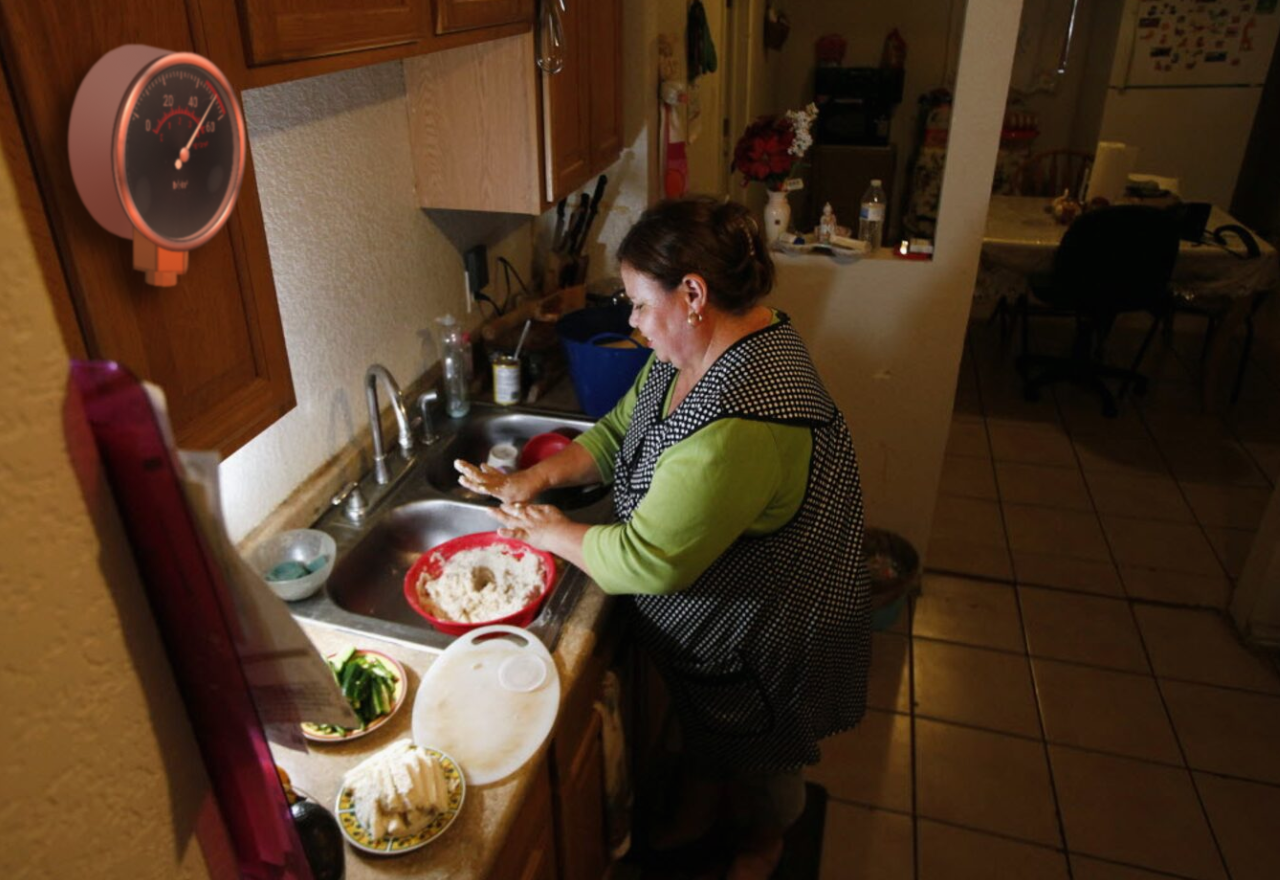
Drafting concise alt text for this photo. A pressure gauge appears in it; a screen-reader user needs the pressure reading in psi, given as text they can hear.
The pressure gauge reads 50 psi
